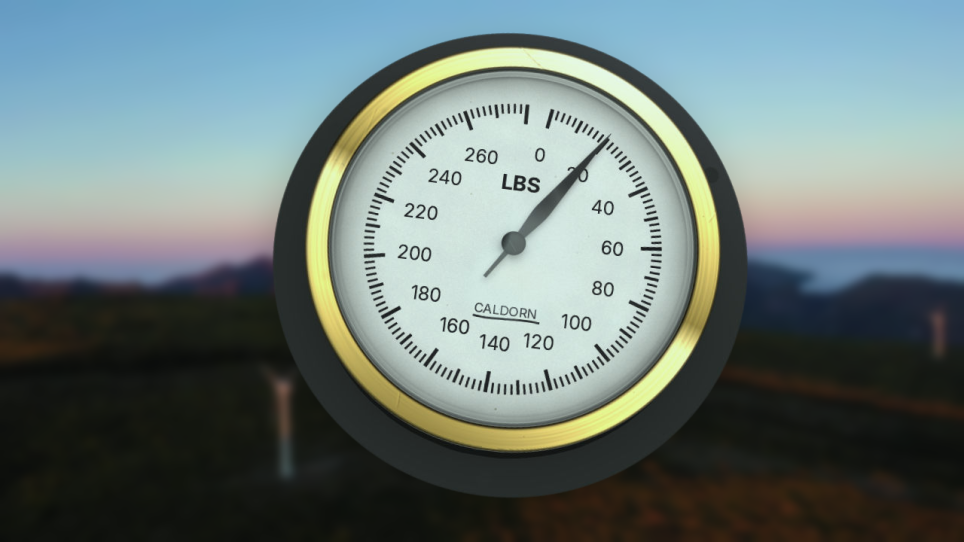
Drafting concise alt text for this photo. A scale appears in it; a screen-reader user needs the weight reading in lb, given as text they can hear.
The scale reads 20 lb
